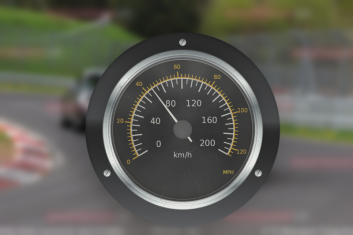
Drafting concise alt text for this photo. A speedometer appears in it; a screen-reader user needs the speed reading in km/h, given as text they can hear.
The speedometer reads 70 km/h
